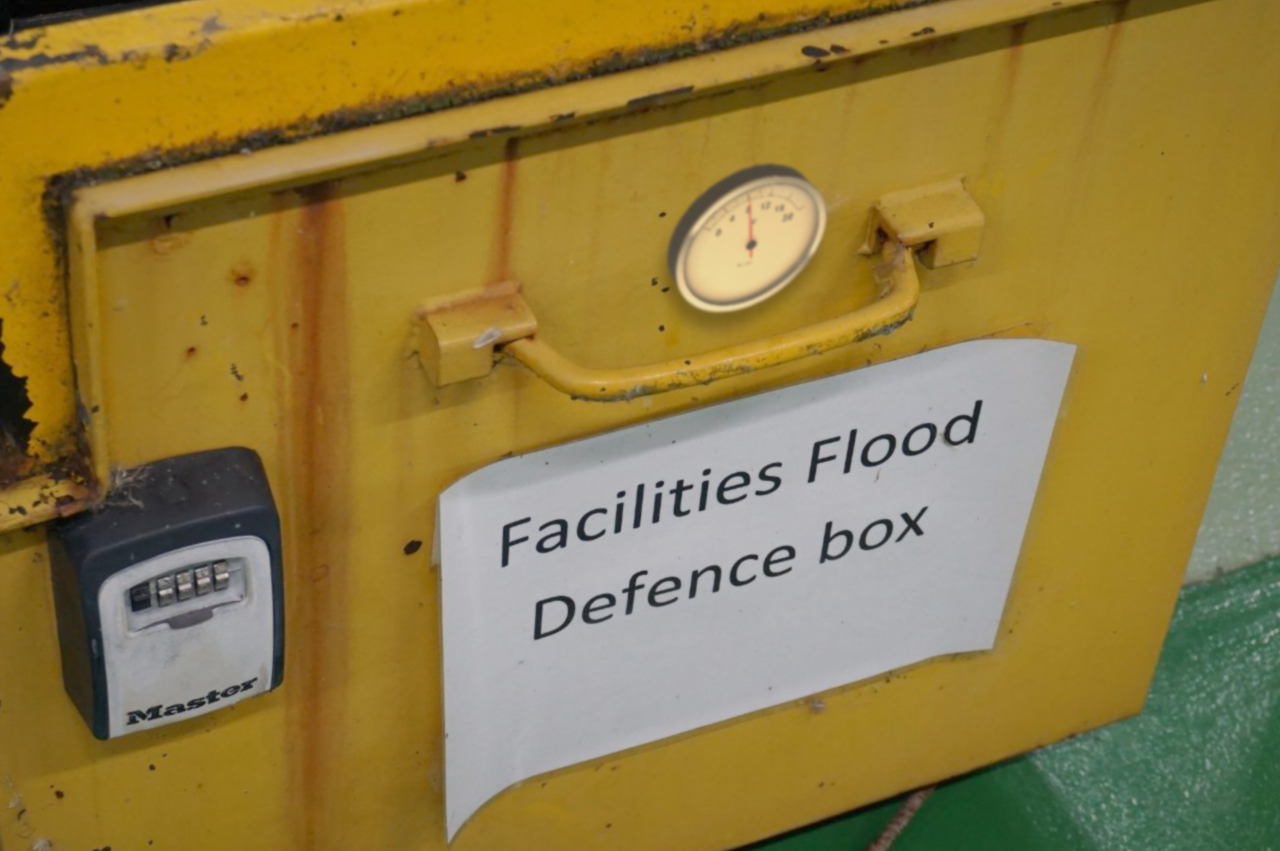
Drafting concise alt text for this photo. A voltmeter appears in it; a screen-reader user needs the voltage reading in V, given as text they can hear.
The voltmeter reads 8 V
